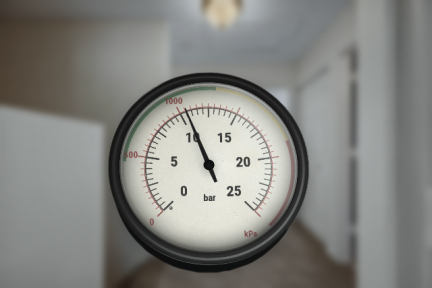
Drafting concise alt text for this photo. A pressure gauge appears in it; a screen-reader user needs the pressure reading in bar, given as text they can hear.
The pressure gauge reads 10.5 bar
